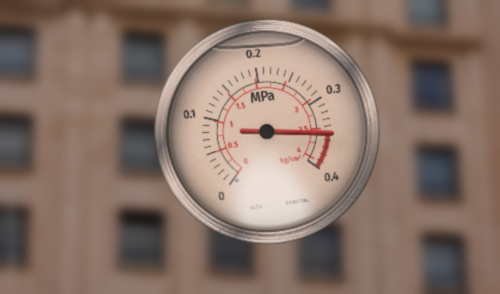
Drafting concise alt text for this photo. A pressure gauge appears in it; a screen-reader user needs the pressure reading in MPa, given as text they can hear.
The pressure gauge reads 0.35 MPa
